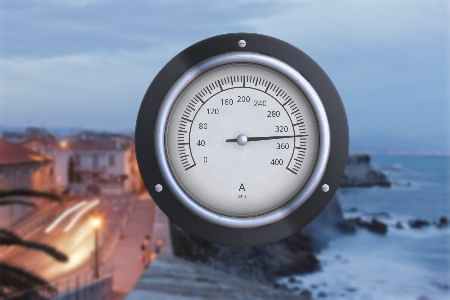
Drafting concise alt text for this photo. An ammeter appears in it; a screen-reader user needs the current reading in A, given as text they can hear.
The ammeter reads 340 A
